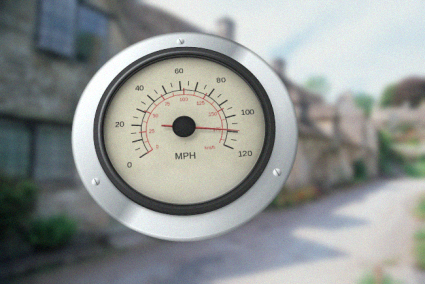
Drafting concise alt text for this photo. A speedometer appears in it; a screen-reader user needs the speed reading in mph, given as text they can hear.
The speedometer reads 110 mph
